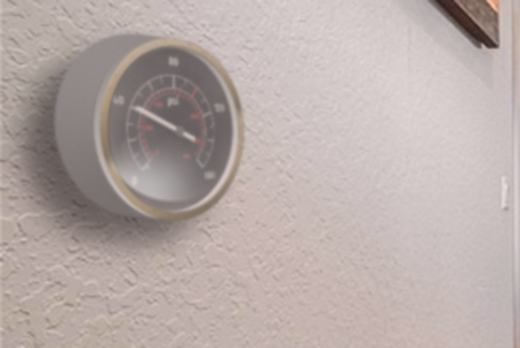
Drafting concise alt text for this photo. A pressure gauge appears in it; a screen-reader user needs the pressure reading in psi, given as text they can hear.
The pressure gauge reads 40 psi
